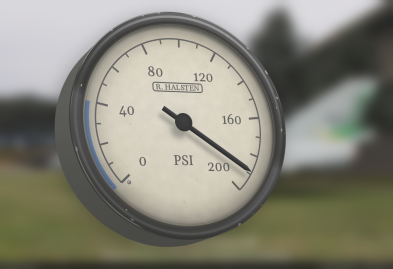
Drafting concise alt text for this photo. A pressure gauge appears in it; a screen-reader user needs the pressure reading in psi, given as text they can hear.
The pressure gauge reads 190 psi
